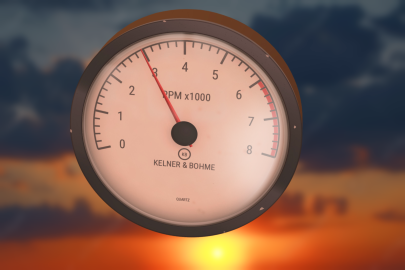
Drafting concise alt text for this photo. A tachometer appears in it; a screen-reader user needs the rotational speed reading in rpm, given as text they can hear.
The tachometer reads 3000 rpm
